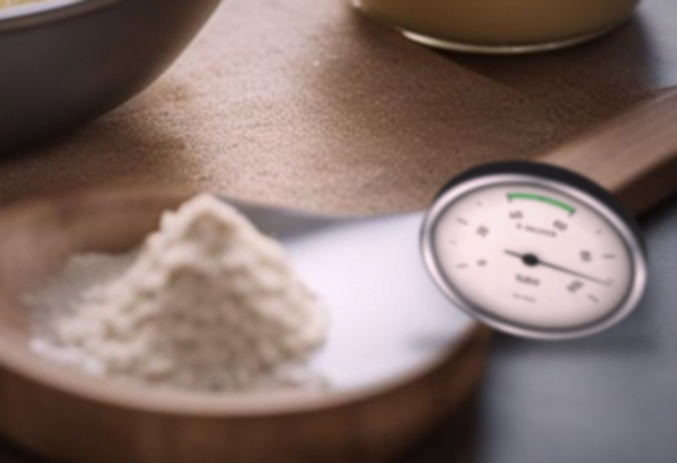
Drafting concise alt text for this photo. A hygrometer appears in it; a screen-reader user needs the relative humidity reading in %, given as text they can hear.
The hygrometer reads 90 %
